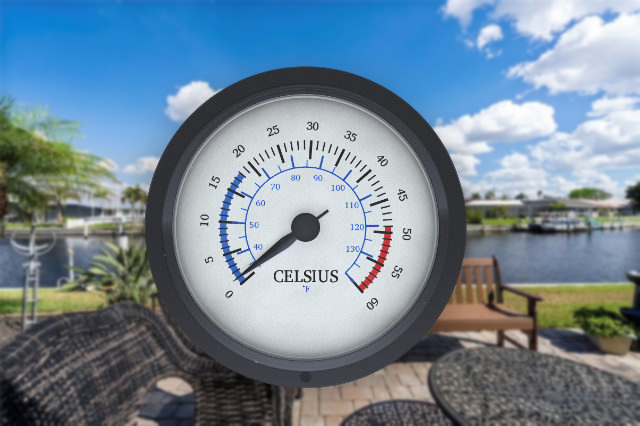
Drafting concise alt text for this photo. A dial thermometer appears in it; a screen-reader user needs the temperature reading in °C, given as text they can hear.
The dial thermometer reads 1 °C
